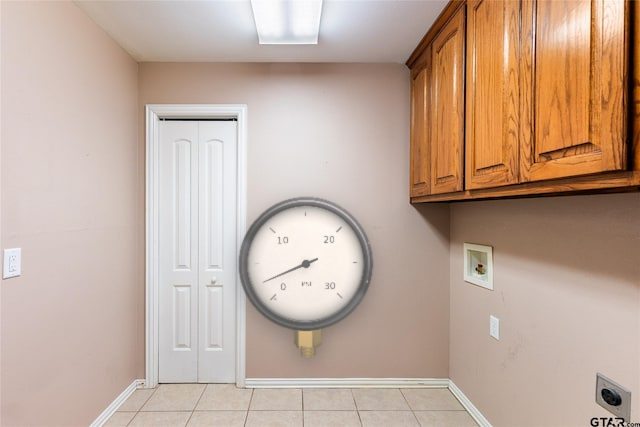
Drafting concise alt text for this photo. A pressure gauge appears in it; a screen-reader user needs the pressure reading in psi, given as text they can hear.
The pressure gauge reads 2.5 psi
